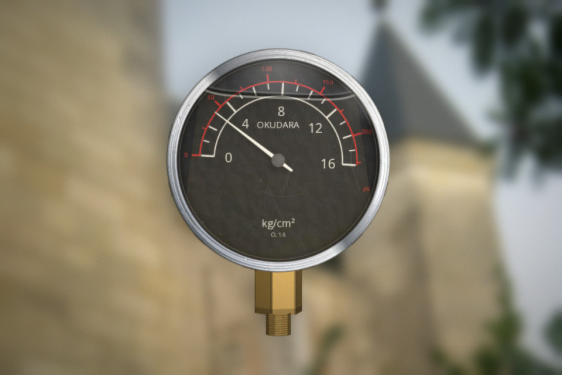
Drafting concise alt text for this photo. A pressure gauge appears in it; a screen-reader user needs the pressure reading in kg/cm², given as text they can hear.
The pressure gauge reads 3 kg/cm²
